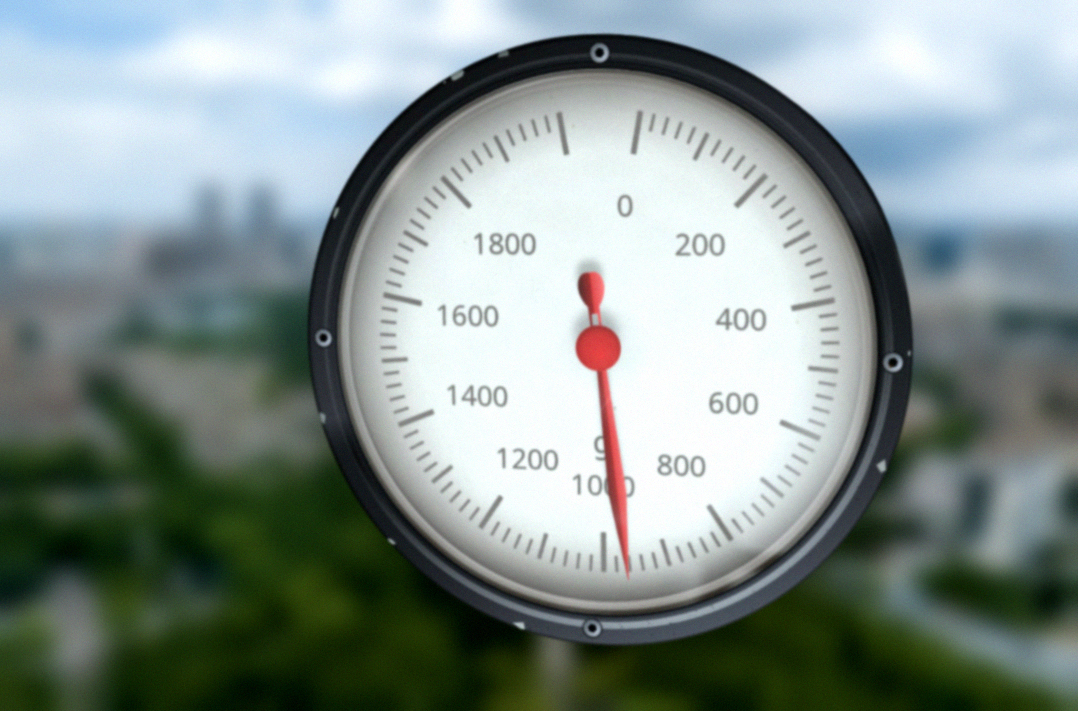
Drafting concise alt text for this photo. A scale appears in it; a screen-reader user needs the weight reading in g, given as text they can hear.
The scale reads 960 g
